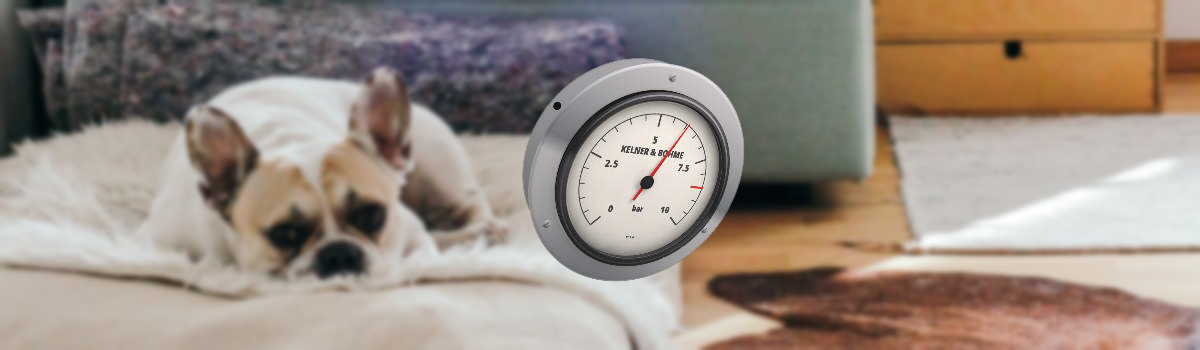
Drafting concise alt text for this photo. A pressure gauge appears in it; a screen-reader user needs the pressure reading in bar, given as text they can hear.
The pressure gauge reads 6 bar
